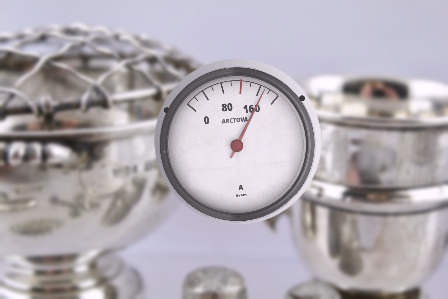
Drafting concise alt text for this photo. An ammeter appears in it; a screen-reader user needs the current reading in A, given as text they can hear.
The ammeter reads 170 A
